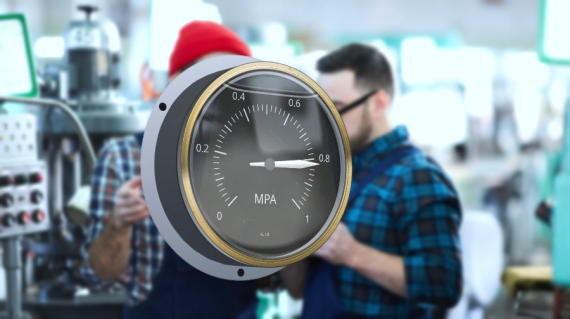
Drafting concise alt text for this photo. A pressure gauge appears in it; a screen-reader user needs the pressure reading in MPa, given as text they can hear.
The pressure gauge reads 0.82 MPa
